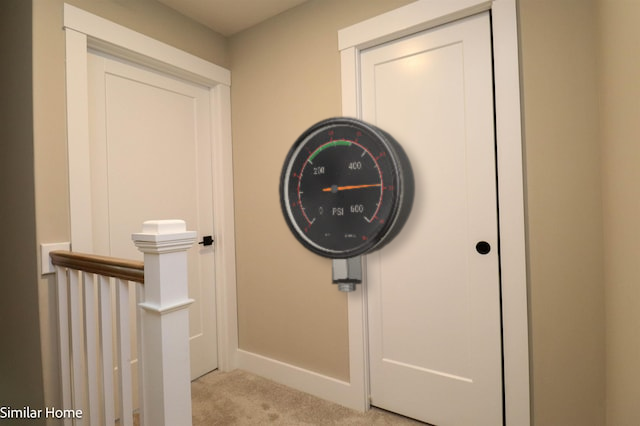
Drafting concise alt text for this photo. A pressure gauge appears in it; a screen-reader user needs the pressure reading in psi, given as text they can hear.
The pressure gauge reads 500 psi
